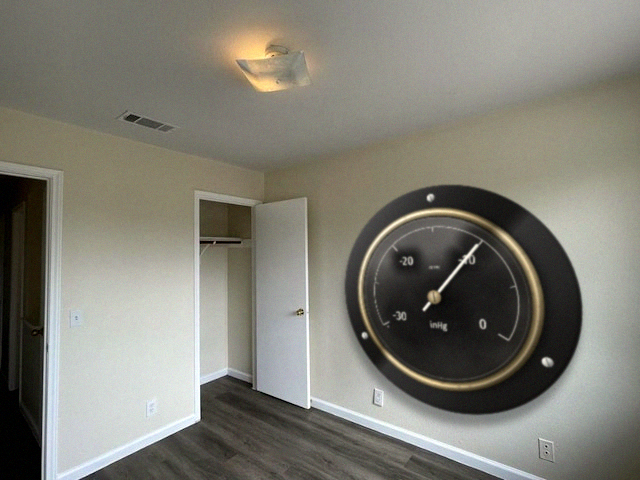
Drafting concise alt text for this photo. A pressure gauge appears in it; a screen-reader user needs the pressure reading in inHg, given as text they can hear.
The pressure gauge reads -10 inHg
